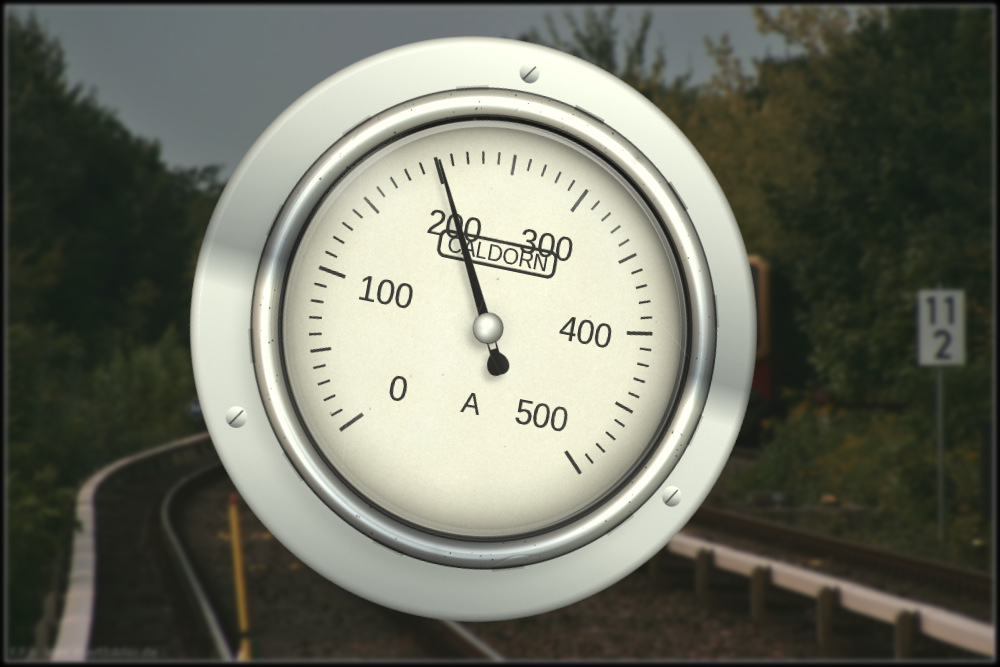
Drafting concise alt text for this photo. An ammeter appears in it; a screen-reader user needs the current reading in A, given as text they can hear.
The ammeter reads 200 A
